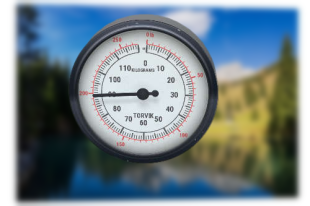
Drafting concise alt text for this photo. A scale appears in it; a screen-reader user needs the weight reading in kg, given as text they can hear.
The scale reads 90 kg
